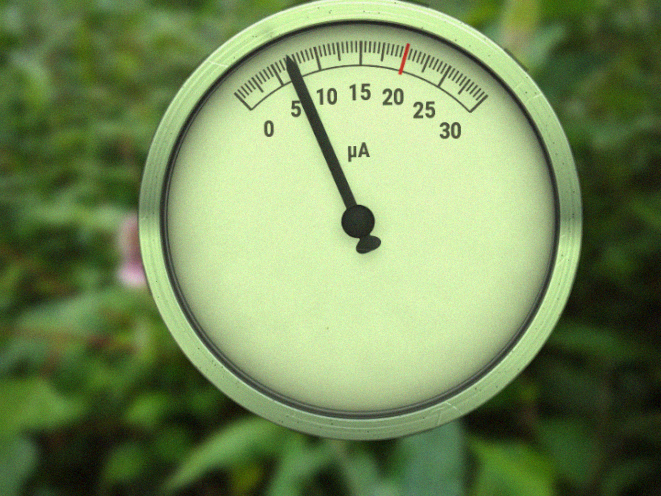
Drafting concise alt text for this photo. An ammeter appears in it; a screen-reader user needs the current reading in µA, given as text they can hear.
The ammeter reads 7 µA
